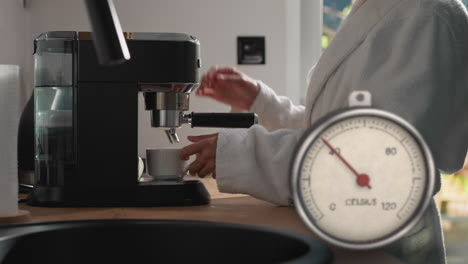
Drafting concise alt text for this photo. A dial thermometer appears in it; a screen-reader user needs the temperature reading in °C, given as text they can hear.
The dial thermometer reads 40 °C
